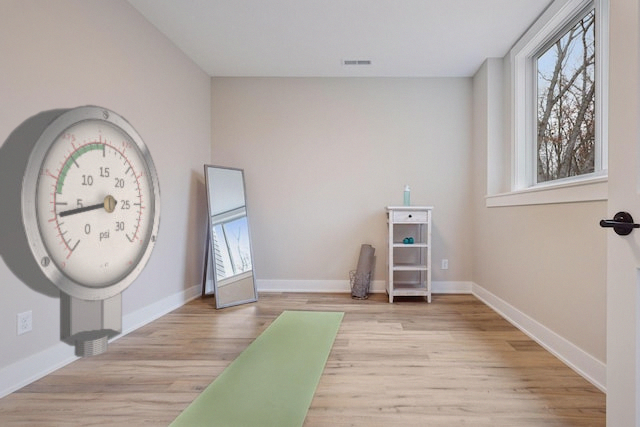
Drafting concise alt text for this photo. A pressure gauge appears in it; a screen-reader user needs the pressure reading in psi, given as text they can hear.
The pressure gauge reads 4 psi
